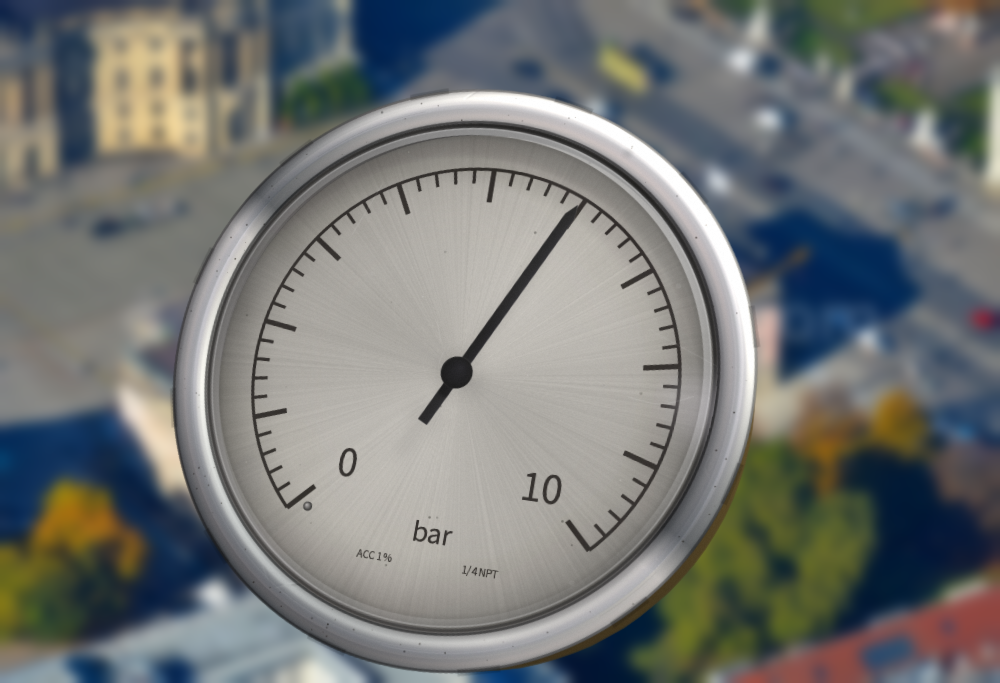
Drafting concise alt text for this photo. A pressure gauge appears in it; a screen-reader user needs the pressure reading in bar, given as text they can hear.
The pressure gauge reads 6 bar
